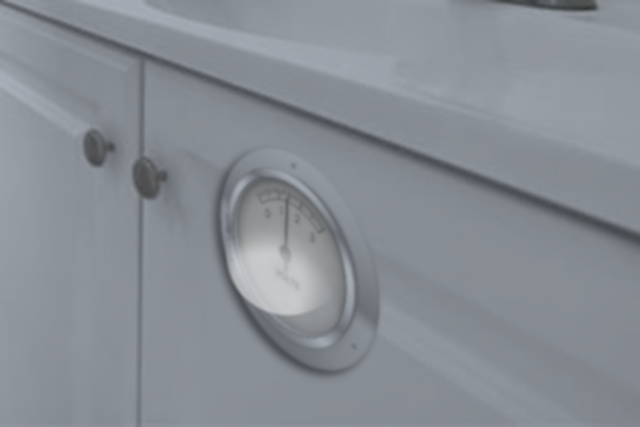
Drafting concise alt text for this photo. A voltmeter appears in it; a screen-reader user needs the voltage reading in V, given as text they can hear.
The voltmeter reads 1.5 V
